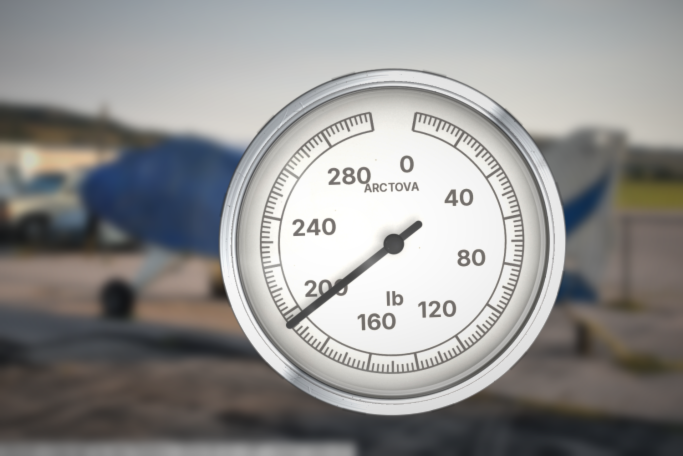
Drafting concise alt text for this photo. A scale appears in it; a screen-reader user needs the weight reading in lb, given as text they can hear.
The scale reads 196 lb
